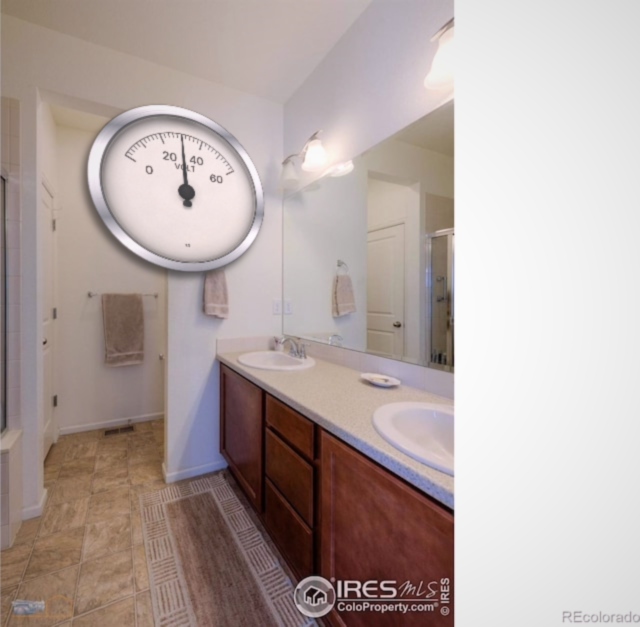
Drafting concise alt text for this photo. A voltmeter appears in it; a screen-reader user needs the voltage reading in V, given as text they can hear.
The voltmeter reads 30 V
